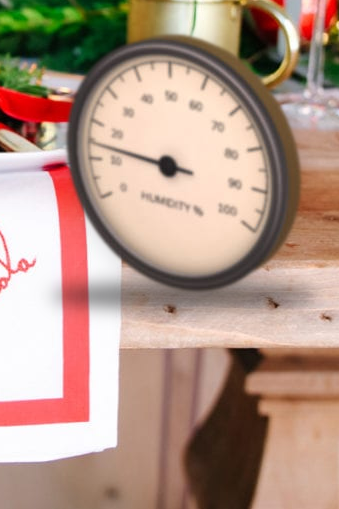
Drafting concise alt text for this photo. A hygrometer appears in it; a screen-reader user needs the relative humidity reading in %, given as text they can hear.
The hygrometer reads 15 %
